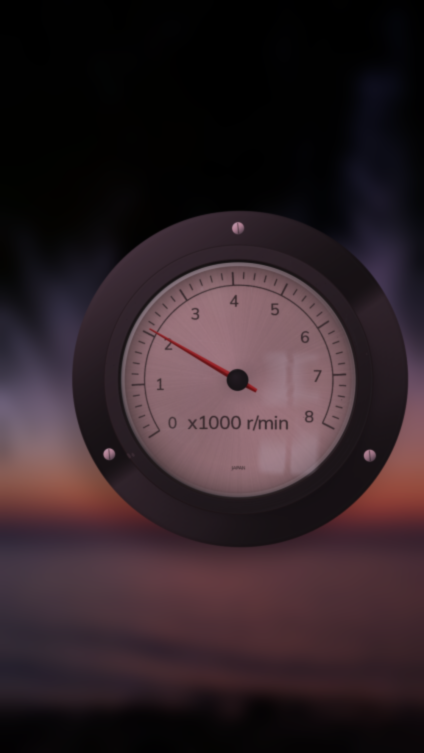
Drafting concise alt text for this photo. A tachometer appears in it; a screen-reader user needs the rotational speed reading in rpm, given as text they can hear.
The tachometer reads 2100 rpm
